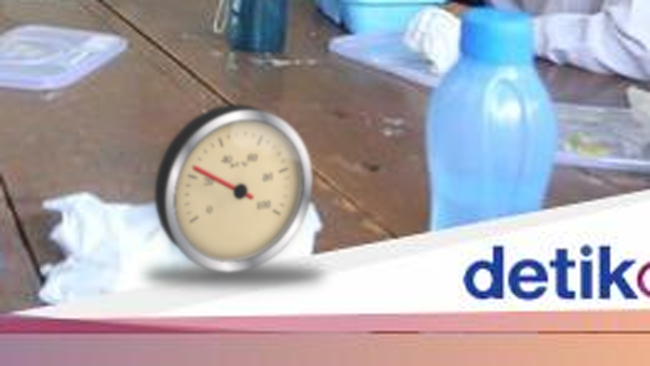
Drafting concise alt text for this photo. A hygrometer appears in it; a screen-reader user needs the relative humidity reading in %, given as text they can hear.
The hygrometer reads 24 %
